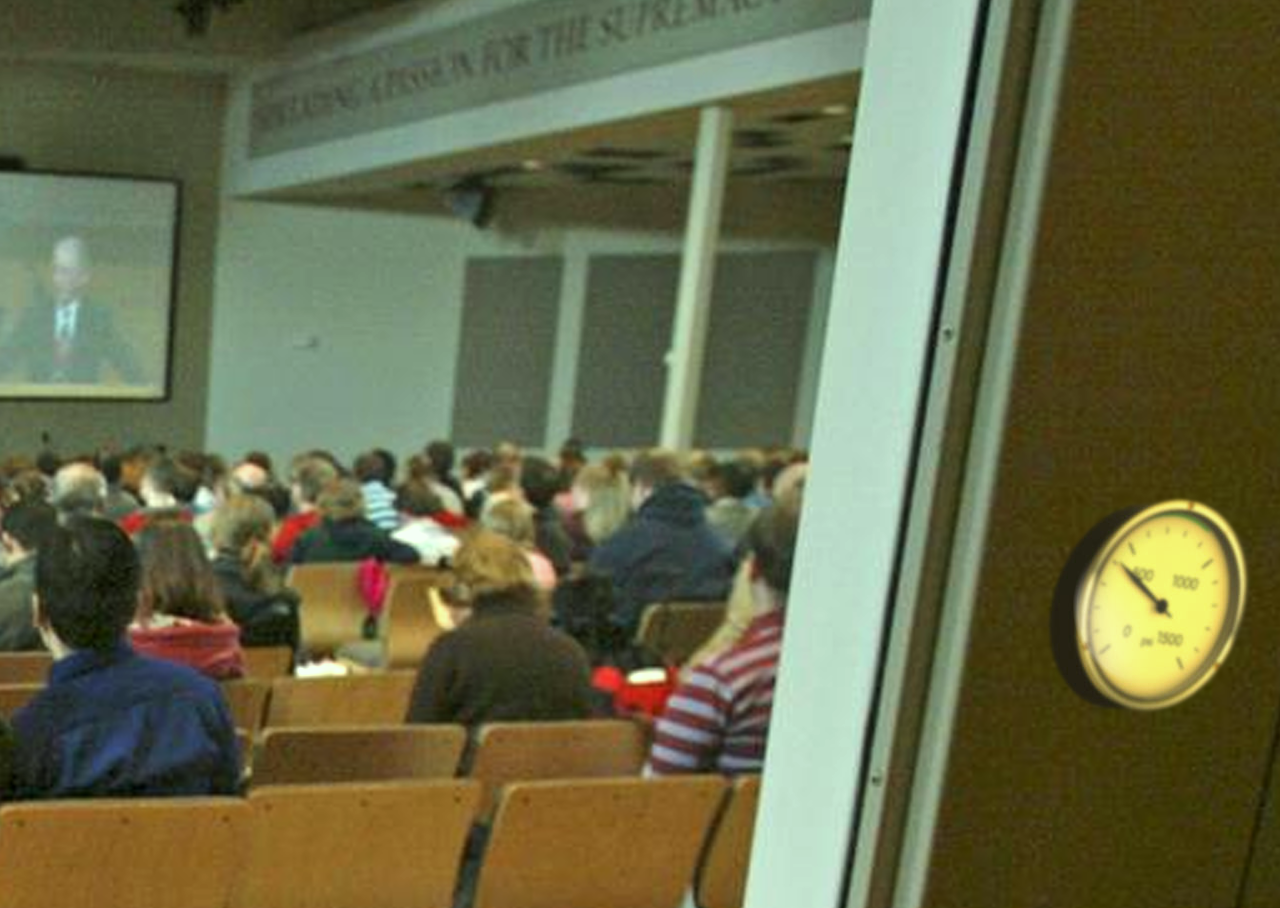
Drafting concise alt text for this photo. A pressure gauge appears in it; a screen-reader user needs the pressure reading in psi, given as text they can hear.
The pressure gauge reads 400 psi
